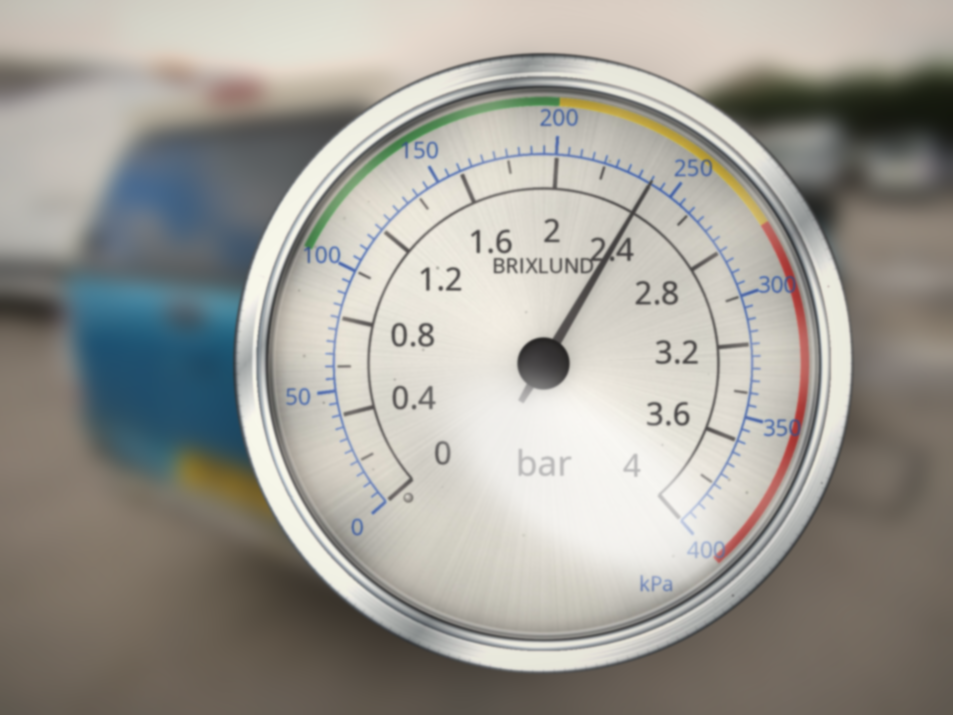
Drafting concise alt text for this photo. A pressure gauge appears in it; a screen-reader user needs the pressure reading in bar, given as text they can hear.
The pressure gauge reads 2.4 bar
